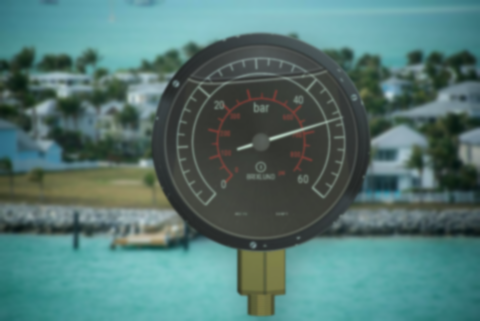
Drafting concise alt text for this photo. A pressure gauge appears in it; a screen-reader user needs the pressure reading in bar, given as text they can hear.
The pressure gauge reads 47 bar
